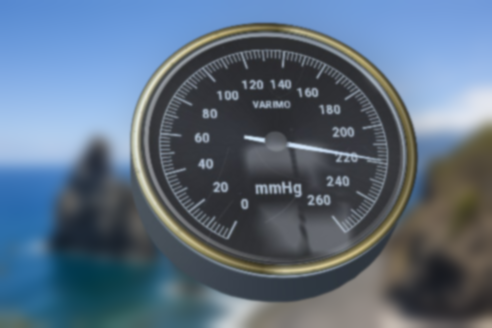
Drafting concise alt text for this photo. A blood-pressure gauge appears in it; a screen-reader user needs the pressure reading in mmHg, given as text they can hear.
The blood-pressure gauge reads 220 mmHg
